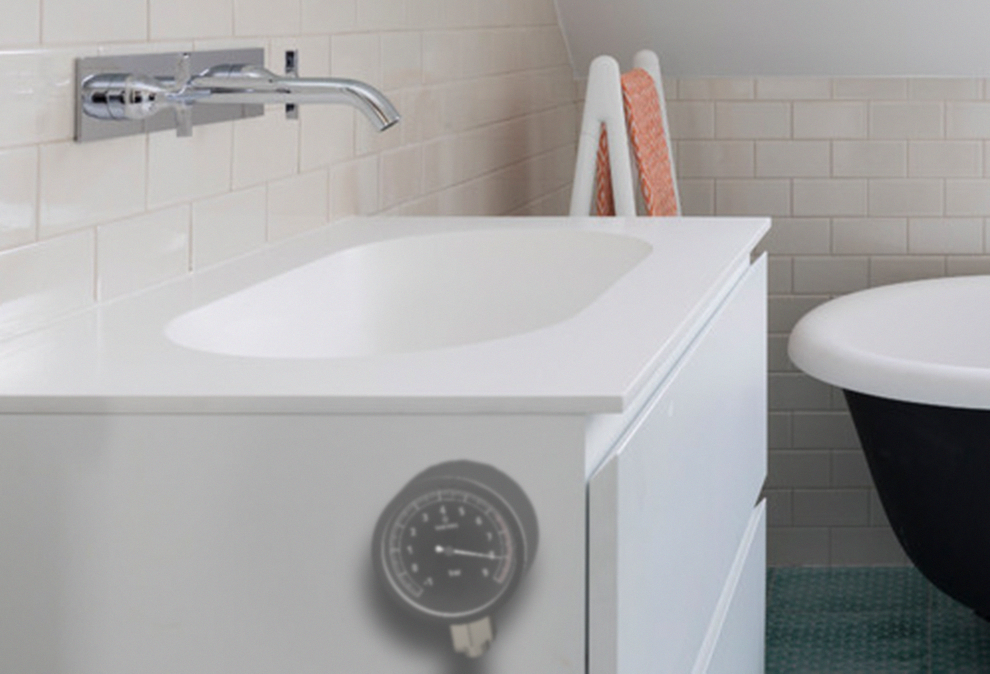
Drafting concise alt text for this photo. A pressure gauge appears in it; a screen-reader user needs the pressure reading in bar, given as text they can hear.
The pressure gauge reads 8 bar
